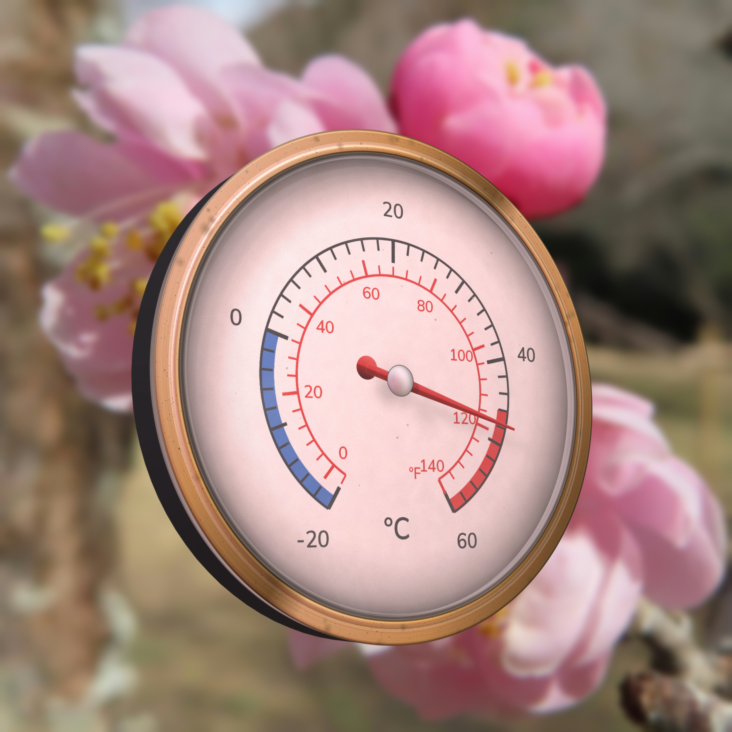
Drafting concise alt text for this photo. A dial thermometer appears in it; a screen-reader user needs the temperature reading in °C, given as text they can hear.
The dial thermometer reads 48 °C
